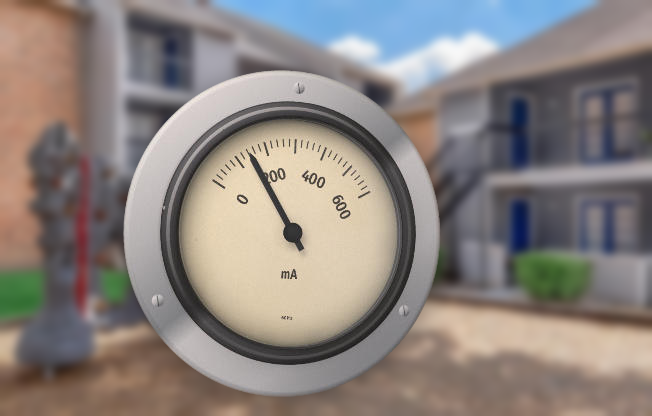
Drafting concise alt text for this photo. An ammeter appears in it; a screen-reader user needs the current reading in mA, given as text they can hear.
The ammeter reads 140 mA
